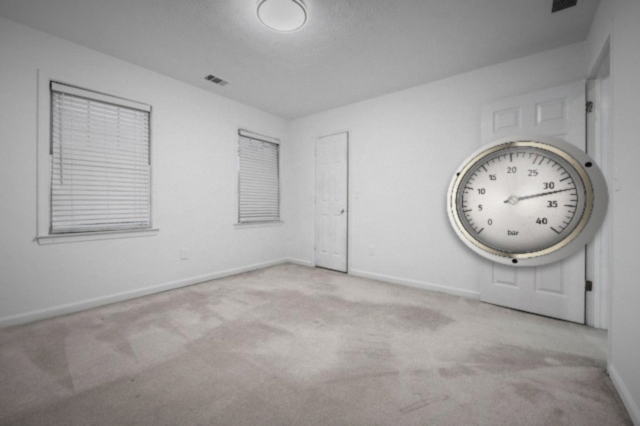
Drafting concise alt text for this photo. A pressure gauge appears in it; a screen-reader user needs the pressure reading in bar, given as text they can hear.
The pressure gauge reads 32 bar
